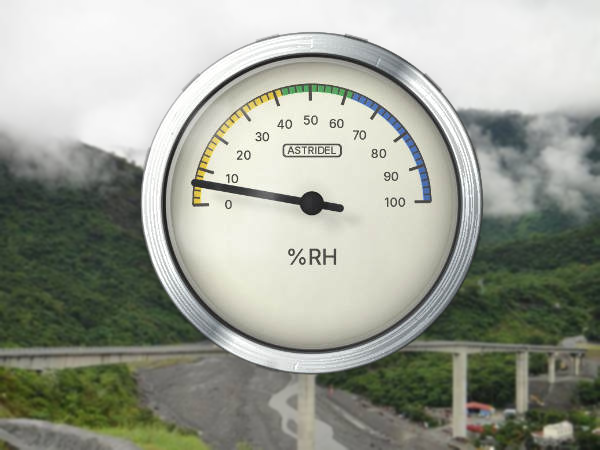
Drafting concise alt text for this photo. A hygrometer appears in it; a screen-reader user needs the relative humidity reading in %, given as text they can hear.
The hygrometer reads 6 %
